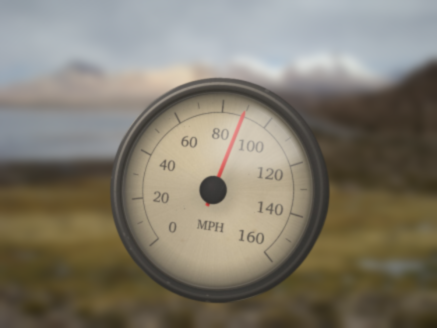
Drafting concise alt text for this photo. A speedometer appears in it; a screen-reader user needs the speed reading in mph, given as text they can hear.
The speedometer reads 90 mph
